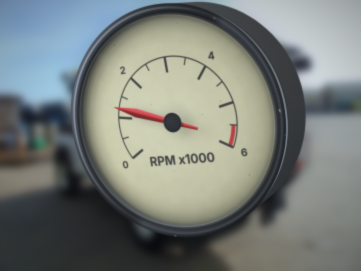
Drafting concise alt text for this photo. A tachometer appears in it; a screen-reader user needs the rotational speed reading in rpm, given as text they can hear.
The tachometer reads 1250 rpm
